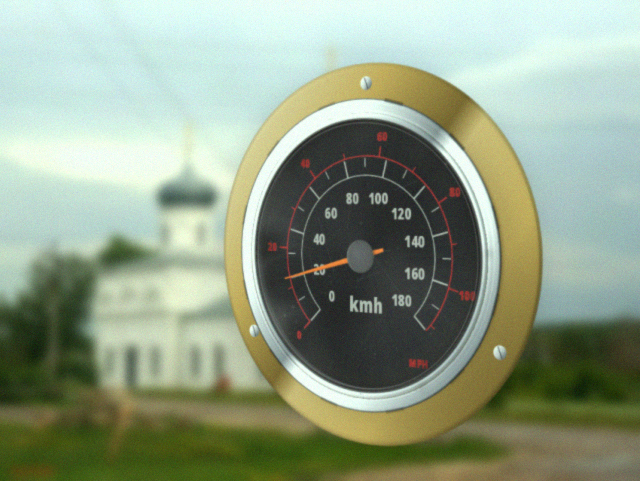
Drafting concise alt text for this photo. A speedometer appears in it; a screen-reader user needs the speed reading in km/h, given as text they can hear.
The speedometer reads 20 km/h
